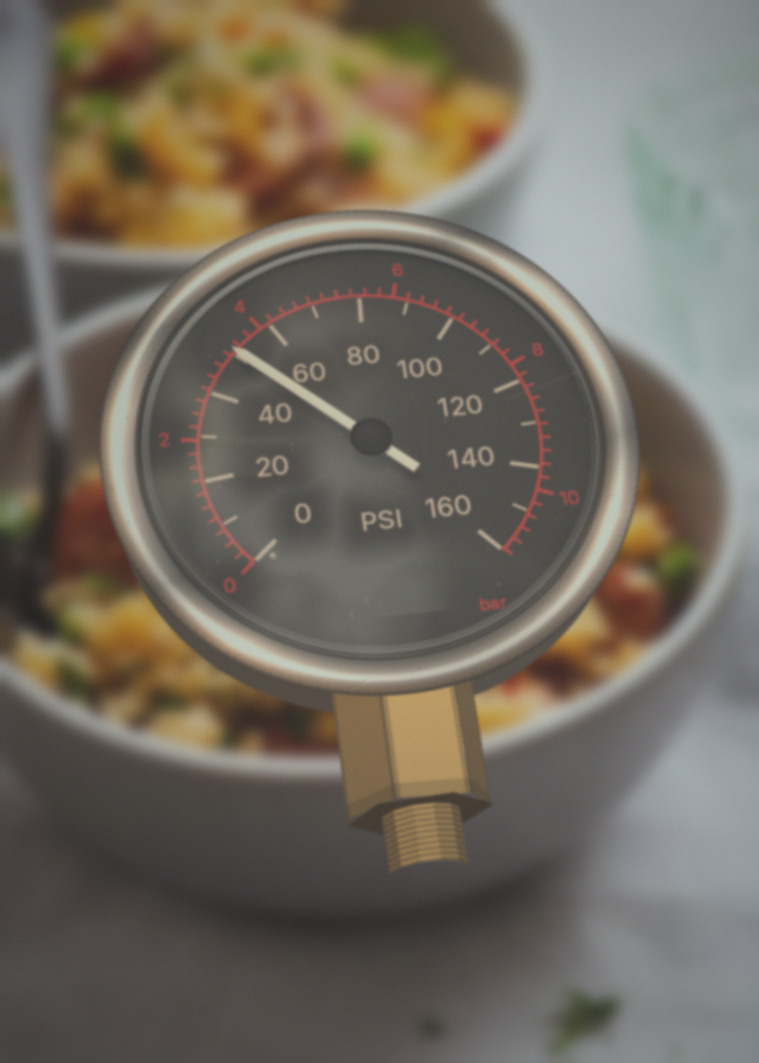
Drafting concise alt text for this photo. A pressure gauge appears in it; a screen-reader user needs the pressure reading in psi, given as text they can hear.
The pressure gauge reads 50 psi
